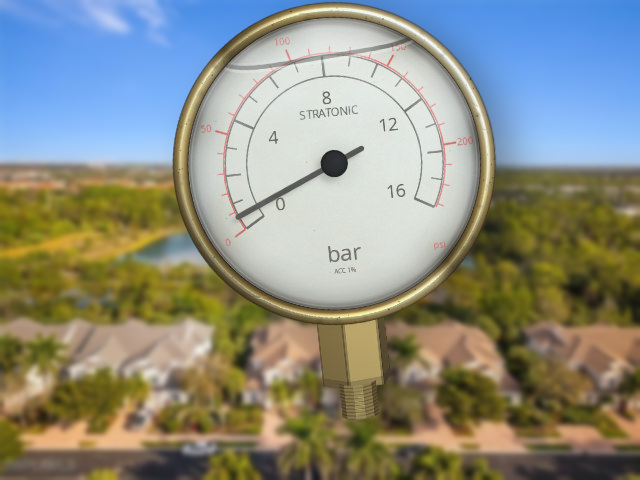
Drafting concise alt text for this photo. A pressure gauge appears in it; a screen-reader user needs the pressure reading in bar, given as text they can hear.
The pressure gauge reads 0.5 bar
